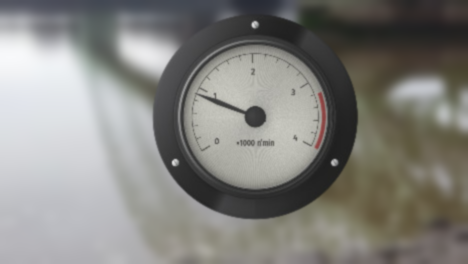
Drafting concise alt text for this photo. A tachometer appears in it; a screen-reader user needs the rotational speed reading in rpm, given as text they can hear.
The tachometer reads 900 rpm
